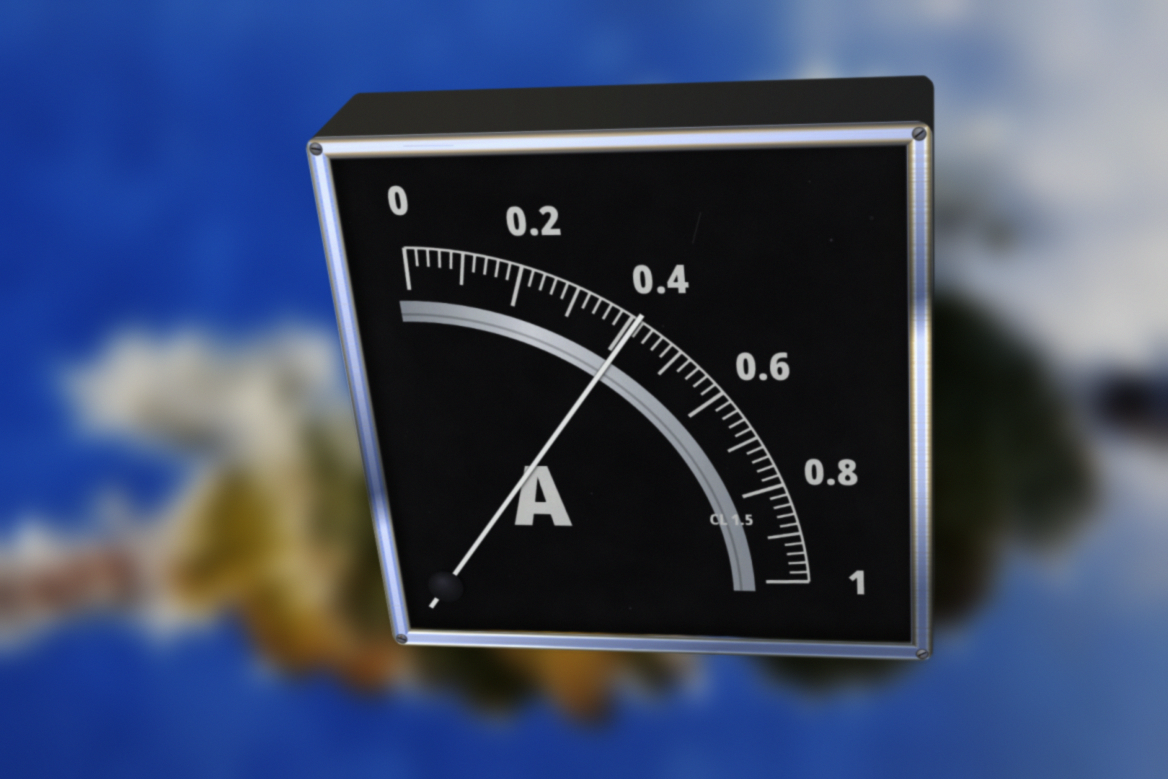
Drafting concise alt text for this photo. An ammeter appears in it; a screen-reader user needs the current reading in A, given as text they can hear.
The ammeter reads 0.41 A
